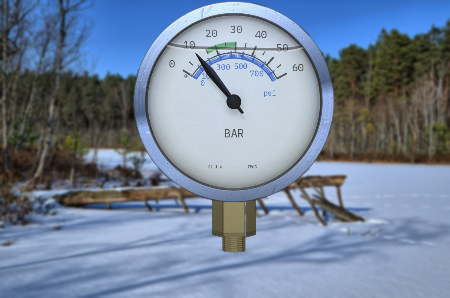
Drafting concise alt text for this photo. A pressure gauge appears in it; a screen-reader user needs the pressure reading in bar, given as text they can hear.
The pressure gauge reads 10 bar
